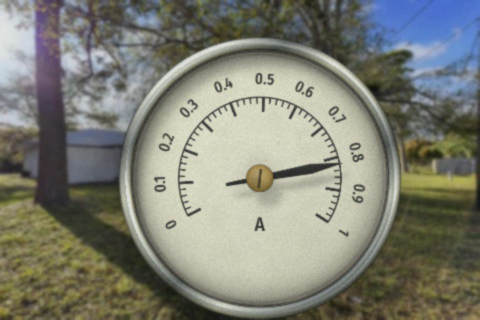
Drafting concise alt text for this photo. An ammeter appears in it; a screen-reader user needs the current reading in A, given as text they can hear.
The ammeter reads 0.82 A
